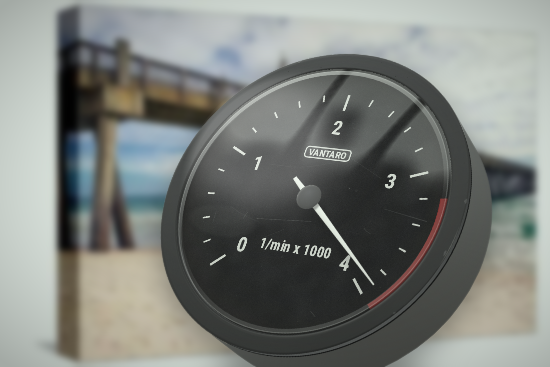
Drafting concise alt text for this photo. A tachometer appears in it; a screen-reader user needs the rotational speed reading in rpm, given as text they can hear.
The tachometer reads 3900 rpm
